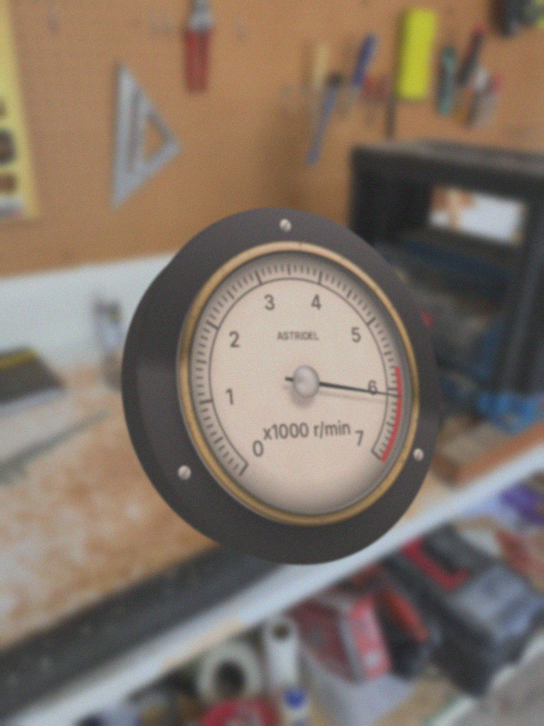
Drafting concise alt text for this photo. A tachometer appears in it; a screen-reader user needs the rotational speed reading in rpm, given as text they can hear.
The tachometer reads 6100 rpm
